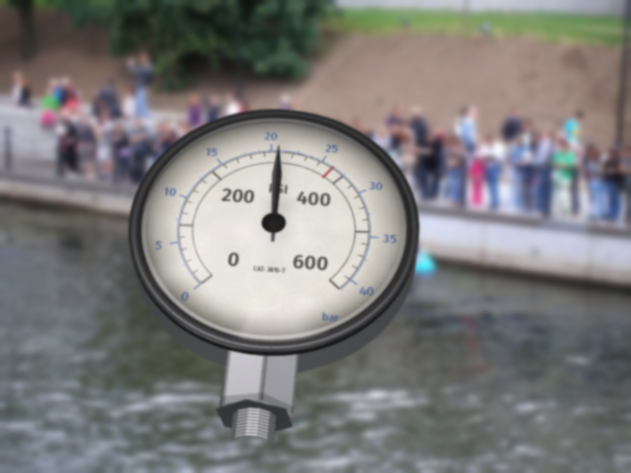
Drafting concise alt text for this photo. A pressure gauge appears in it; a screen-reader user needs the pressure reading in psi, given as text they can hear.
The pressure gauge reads 300 psi
